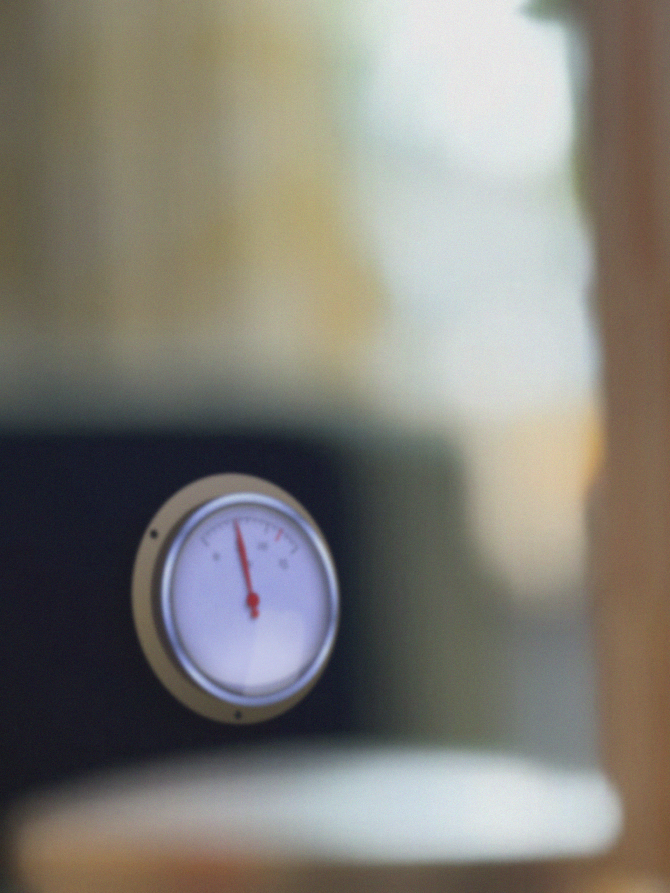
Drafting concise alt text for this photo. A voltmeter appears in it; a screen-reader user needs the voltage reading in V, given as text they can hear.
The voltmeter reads 5 V
